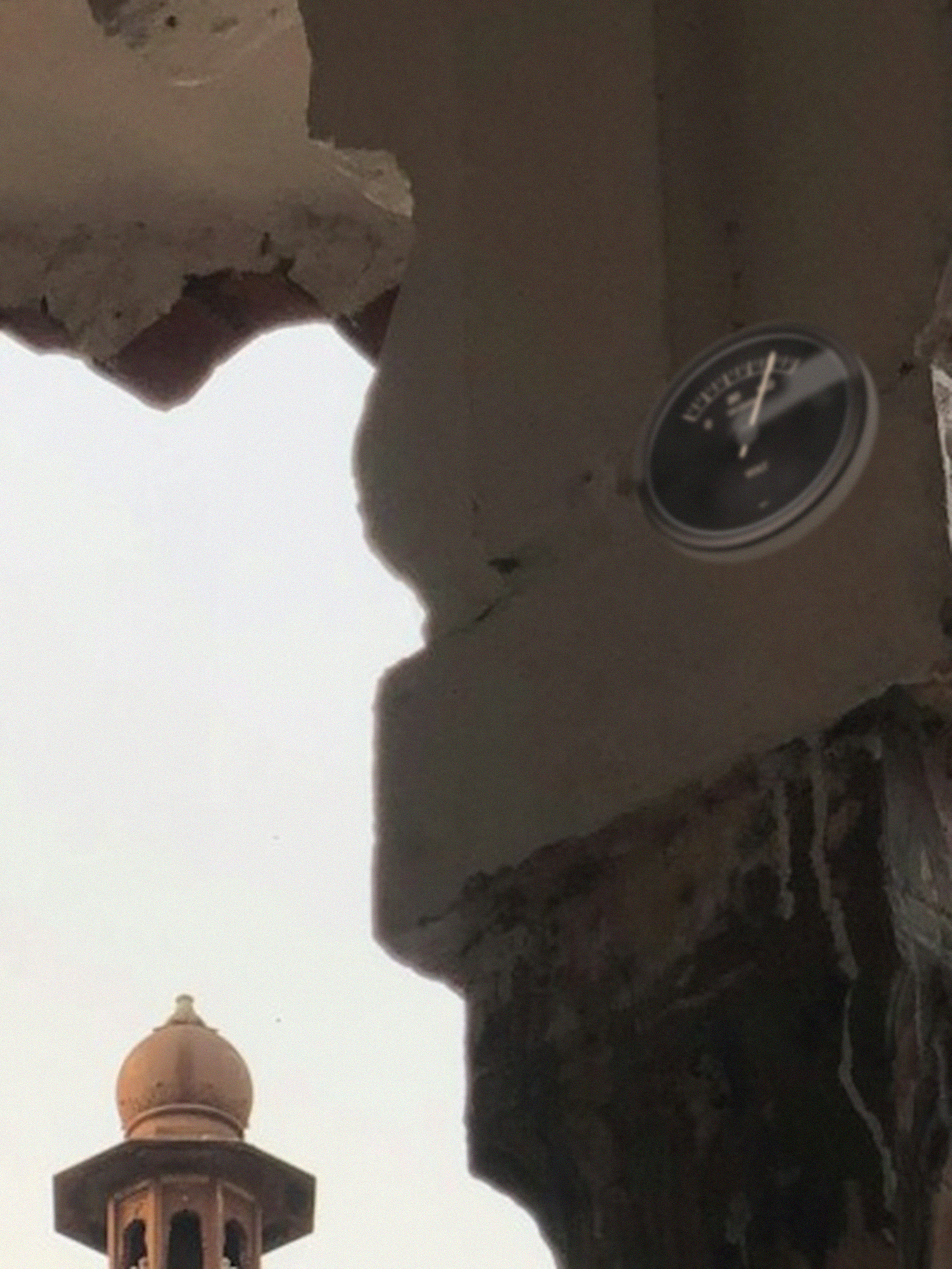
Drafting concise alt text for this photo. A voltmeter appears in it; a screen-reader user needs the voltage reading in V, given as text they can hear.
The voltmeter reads 160 V
